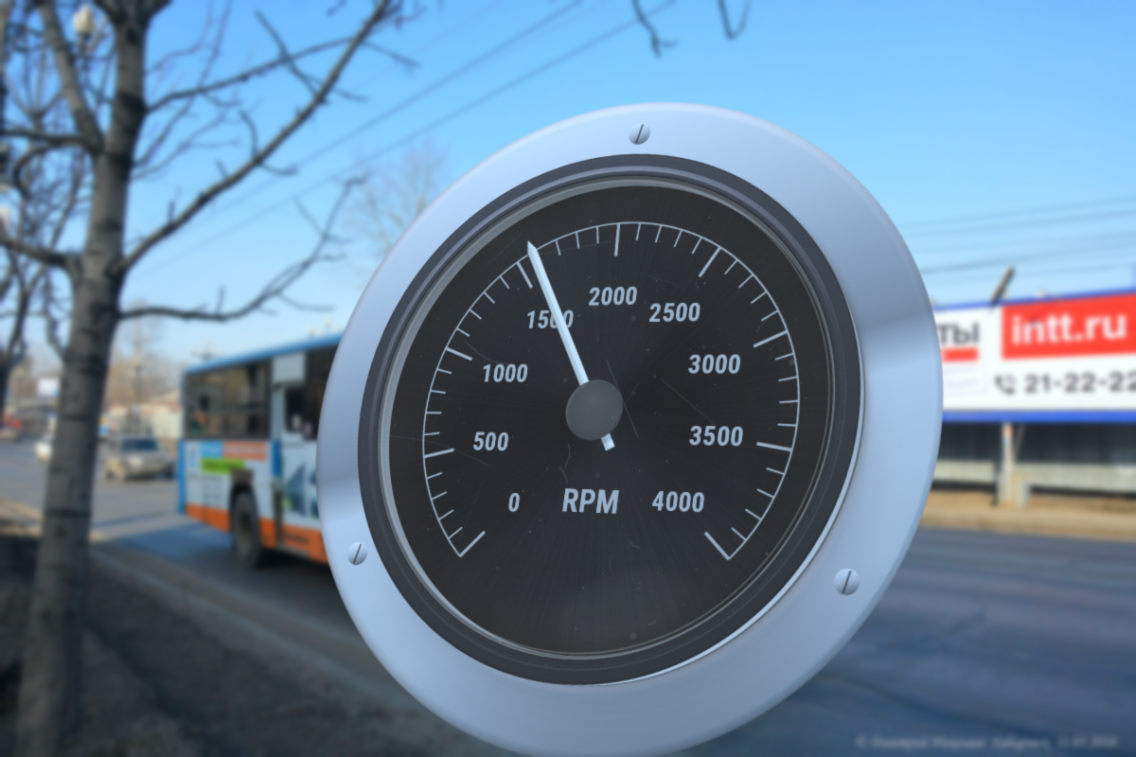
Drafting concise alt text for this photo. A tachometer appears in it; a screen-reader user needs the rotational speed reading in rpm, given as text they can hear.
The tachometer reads 1600 rpm
